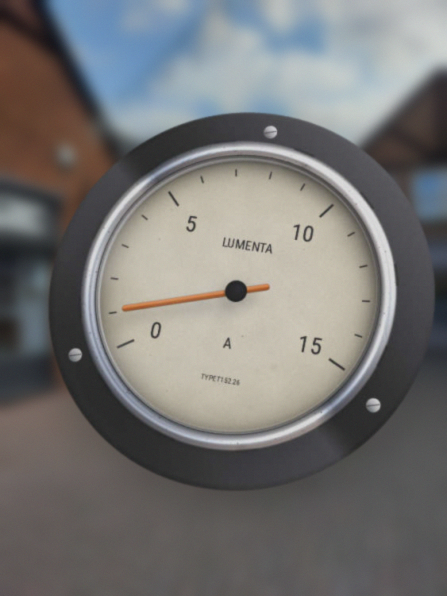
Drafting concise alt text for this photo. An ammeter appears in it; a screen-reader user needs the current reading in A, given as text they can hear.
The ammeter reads 1 A
